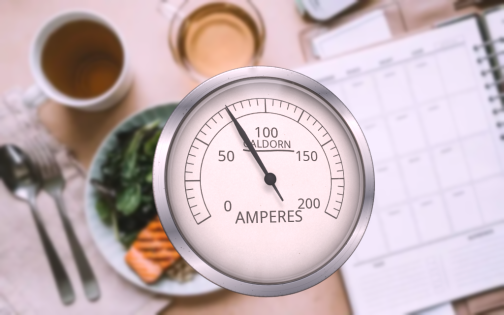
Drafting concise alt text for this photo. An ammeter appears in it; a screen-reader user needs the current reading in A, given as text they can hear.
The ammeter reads 75 A
